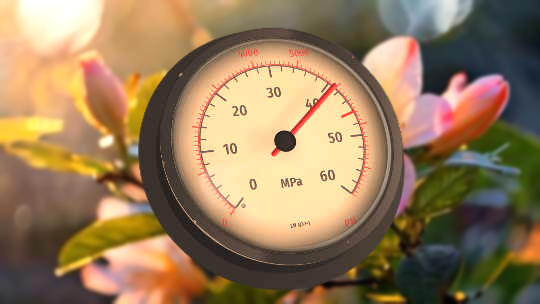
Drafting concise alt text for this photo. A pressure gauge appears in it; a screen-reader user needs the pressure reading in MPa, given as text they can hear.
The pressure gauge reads 41 MPa
